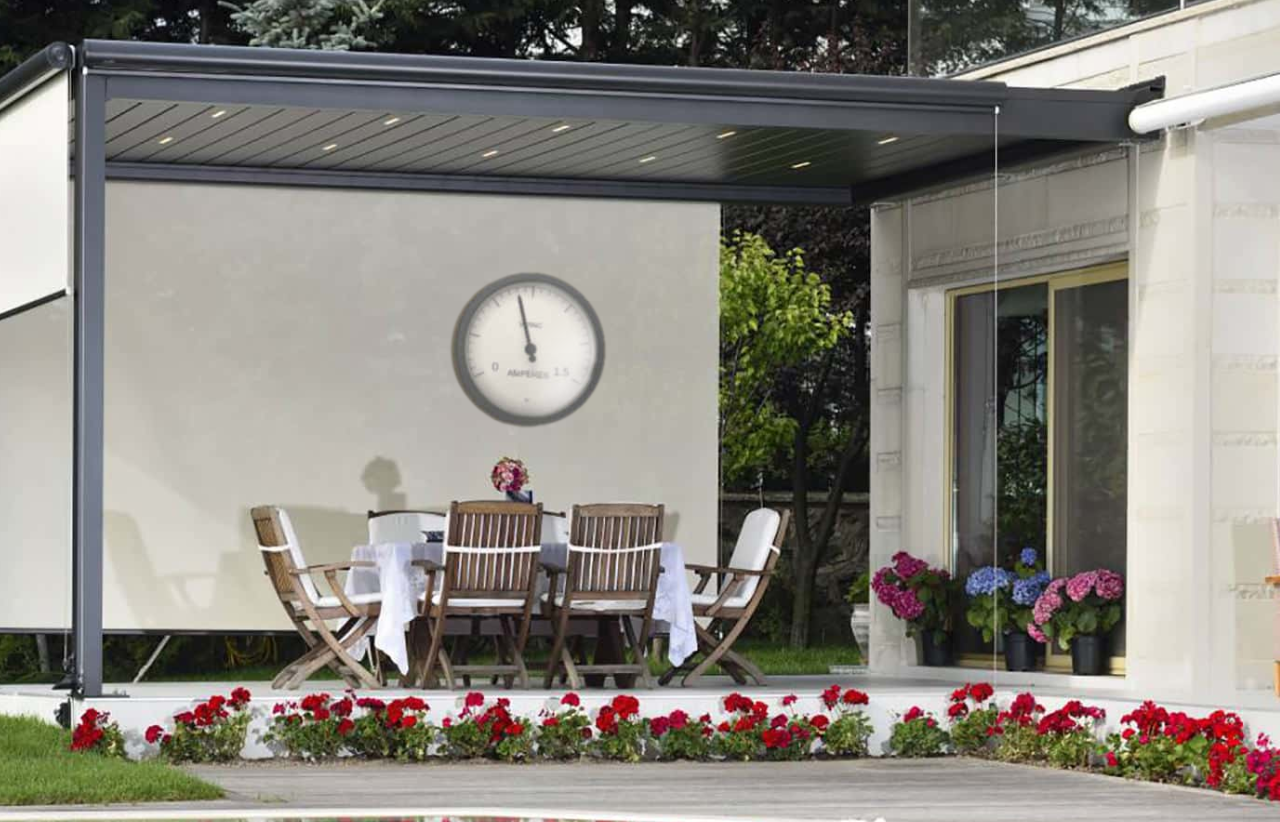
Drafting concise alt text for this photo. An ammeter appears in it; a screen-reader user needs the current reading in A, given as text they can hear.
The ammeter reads 0.65 A
